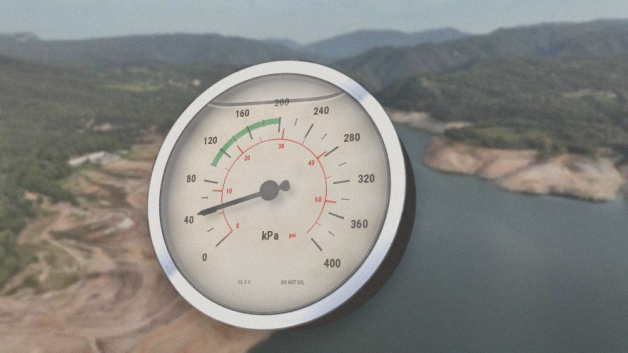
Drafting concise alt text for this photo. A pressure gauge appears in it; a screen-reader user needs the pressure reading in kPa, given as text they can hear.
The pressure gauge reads 40 kPa
